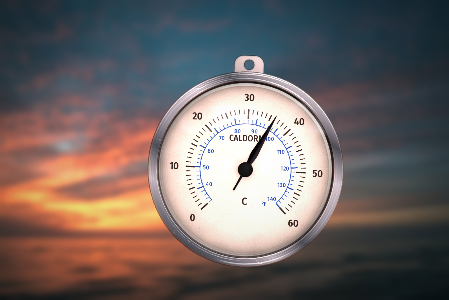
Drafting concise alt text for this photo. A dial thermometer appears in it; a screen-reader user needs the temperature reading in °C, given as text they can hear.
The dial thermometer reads 36 °C
